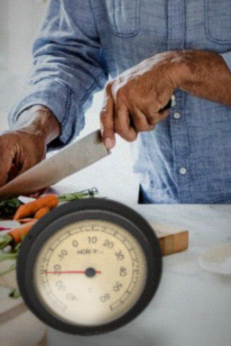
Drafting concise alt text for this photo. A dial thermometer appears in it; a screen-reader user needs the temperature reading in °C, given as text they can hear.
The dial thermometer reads -20 °C
